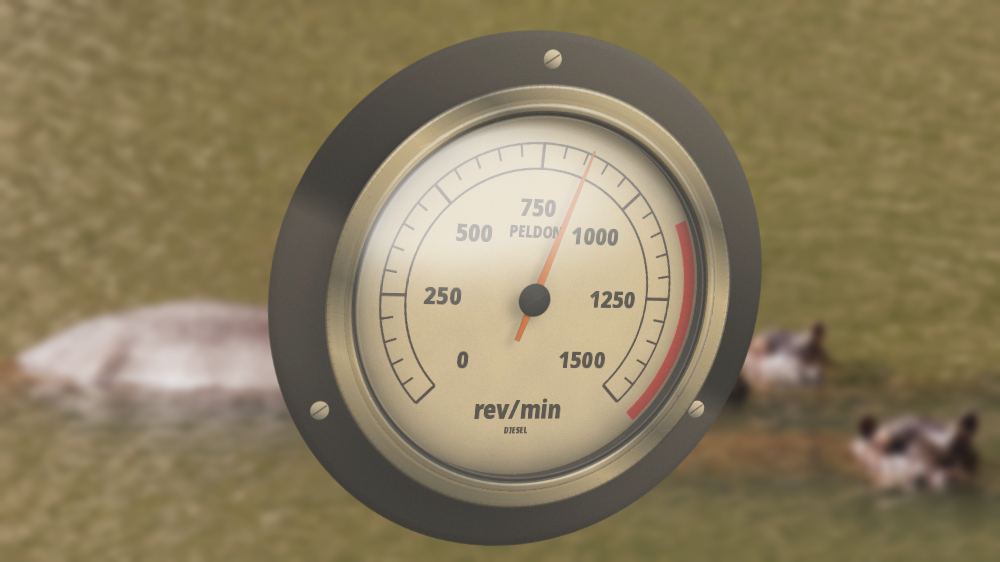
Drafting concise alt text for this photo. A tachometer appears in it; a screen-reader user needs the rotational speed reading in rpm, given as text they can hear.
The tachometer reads 850 rpm
